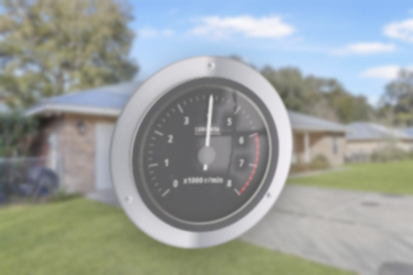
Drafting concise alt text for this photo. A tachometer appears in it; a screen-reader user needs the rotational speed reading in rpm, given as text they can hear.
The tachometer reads 4000 rpm
